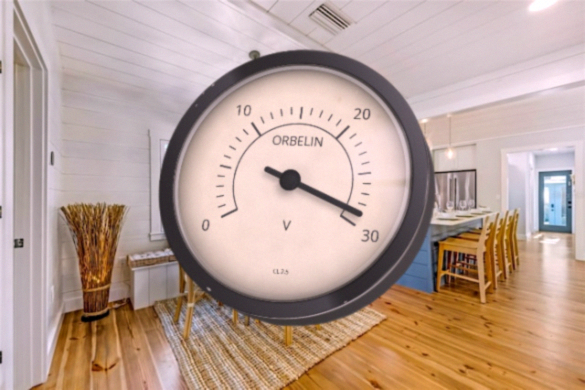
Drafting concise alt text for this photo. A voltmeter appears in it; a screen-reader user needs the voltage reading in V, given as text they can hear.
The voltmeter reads 29 V
